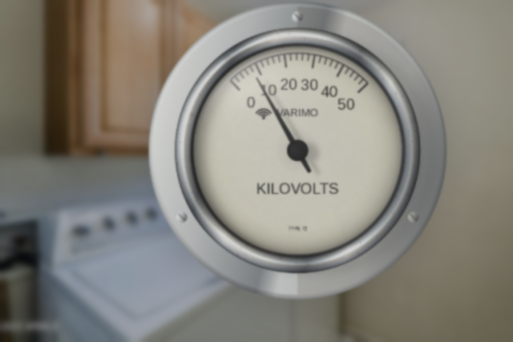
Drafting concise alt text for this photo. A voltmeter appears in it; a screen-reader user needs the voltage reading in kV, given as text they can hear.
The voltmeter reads 8 kV
